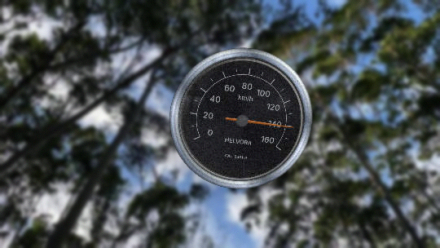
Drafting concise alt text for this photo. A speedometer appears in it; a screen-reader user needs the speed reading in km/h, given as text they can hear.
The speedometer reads 140 km/h
